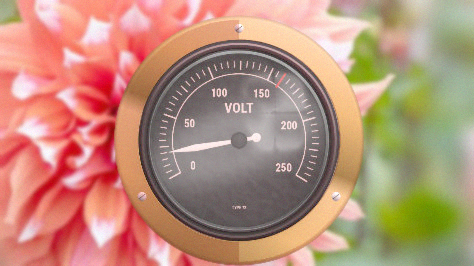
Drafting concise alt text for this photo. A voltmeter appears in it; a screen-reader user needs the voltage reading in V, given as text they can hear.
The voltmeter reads 20 V
